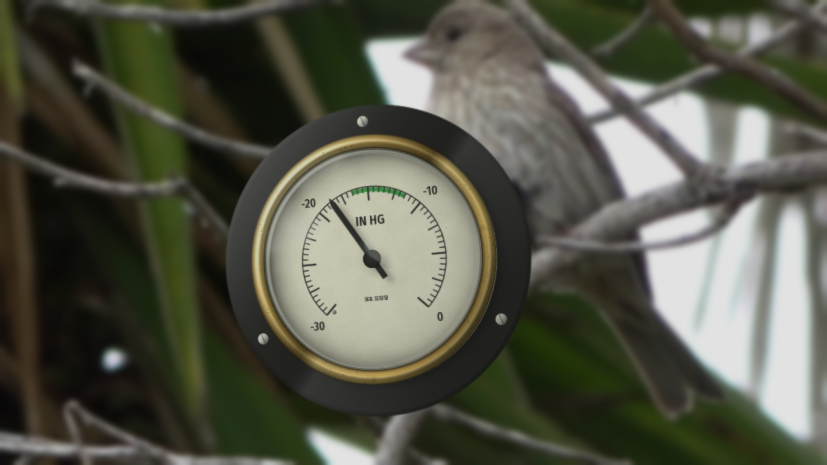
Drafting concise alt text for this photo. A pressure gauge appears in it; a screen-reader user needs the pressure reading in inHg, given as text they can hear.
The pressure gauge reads -18.5 inHg
